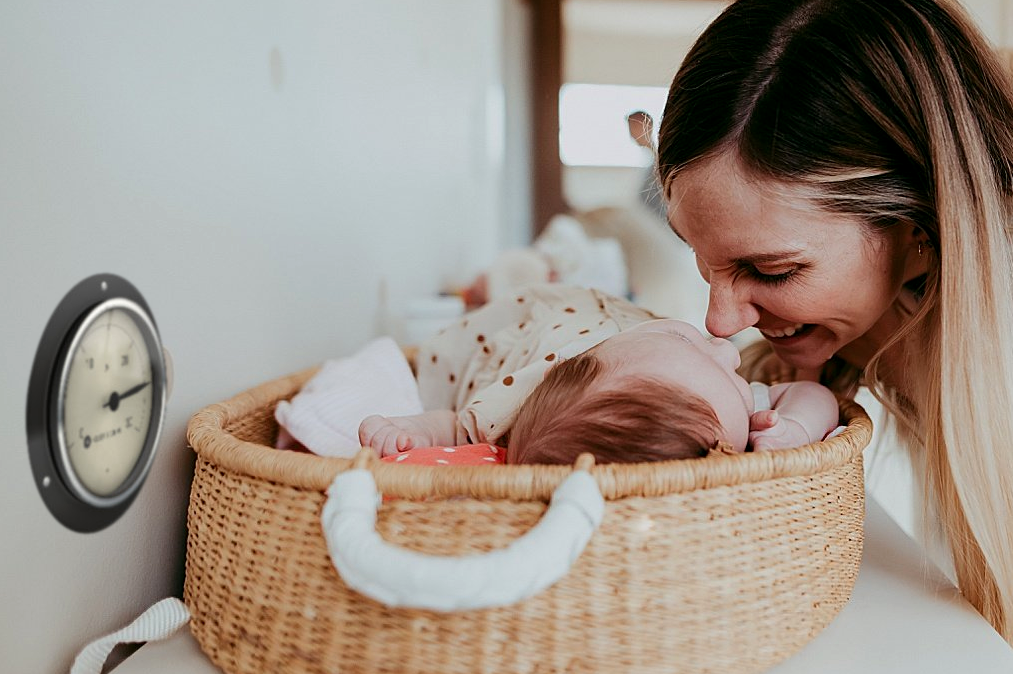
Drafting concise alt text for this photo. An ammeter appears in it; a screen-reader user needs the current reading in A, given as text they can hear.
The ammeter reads 25 A
